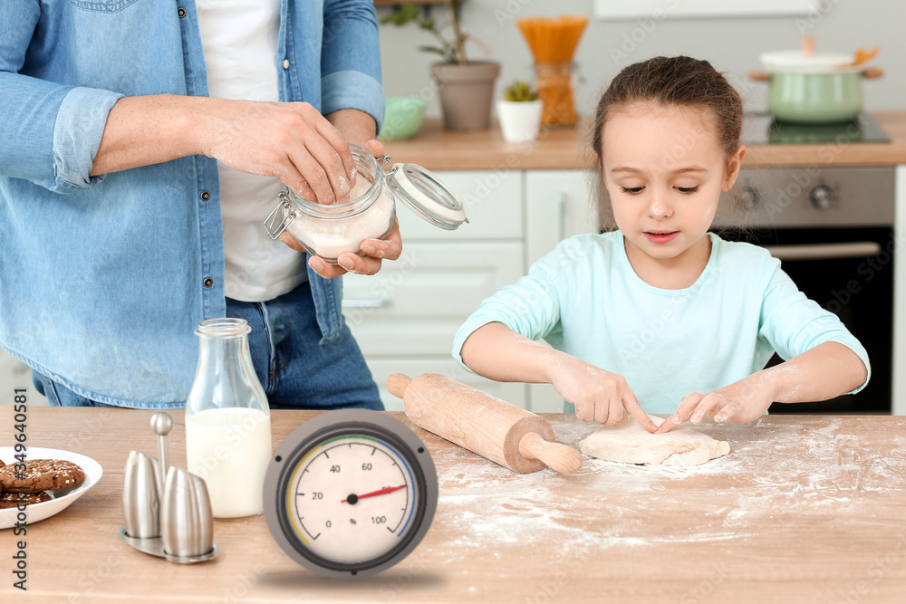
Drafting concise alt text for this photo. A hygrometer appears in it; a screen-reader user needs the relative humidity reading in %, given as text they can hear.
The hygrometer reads 80 %
